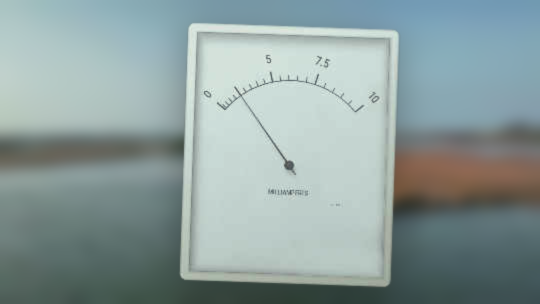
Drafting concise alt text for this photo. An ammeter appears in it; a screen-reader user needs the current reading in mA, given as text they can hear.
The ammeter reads 2.5 mA
